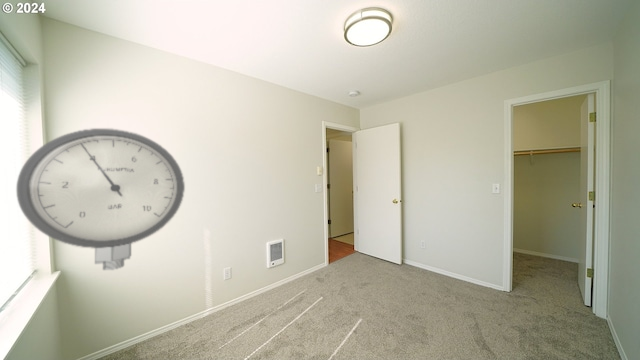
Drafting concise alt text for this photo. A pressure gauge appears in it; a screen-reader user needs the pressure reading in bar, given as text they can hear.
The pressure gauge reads 4 bar
